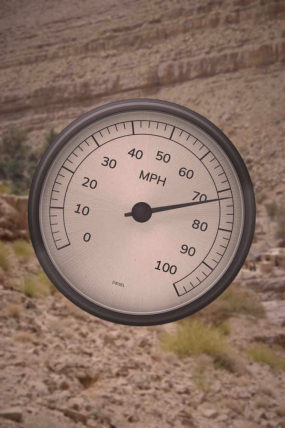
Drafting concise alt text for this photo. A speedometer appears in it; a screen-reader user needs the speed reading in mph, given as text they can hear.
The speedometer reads 72 mph
